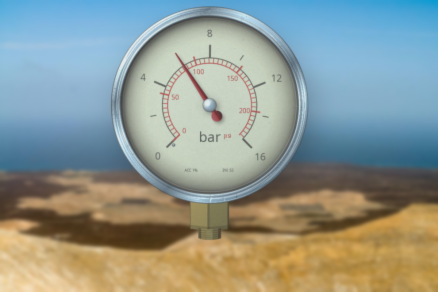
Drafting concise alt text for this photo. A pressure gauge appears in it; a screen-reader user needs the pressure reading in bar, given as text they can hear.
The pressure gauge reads 6 bar
